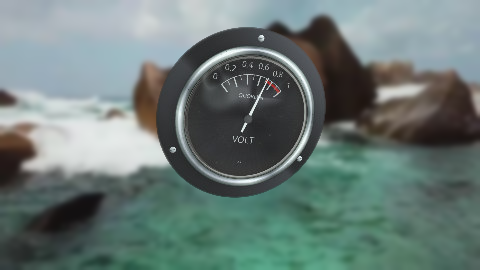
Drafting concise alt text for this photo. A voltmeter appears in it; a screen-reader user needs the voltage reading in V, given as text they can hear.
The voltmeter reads 0.7 V
